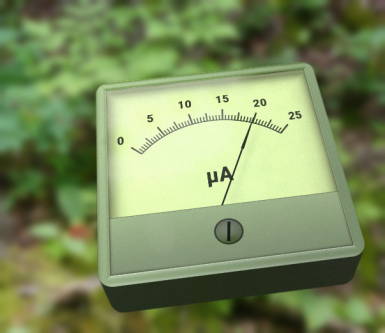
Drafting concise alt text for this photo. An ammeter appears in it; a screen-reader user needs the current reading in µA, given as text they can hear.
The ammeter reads 20 µA
